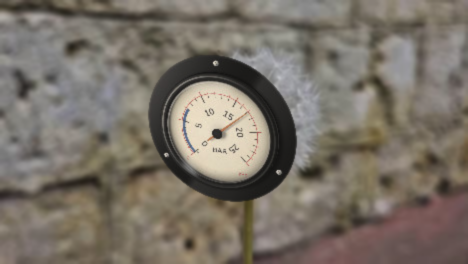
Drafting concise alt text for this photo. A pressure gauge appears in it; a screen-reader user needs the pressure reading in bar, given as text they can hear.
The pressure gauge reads 17 bar
